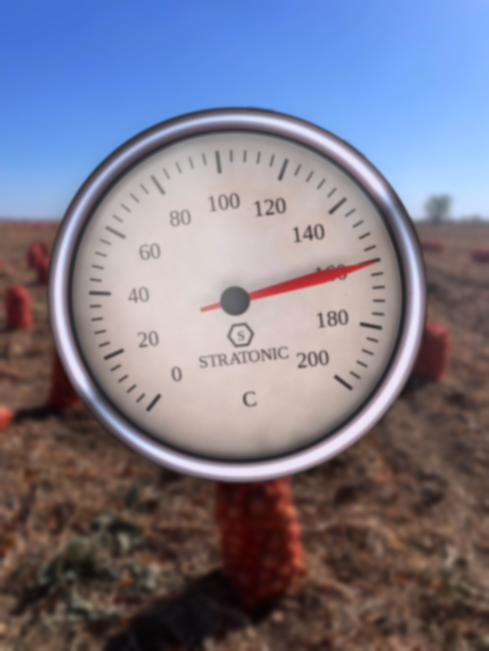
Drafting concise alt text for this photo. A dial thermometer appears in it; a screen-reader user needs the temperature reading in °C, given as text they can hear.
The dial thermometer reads 160 °C
